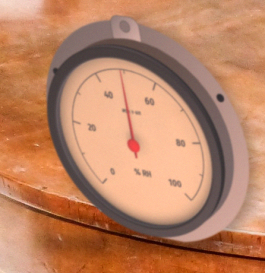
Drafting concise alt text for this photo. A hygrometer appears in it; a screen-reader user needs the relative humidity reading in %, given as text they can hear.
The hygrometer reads 50 %
